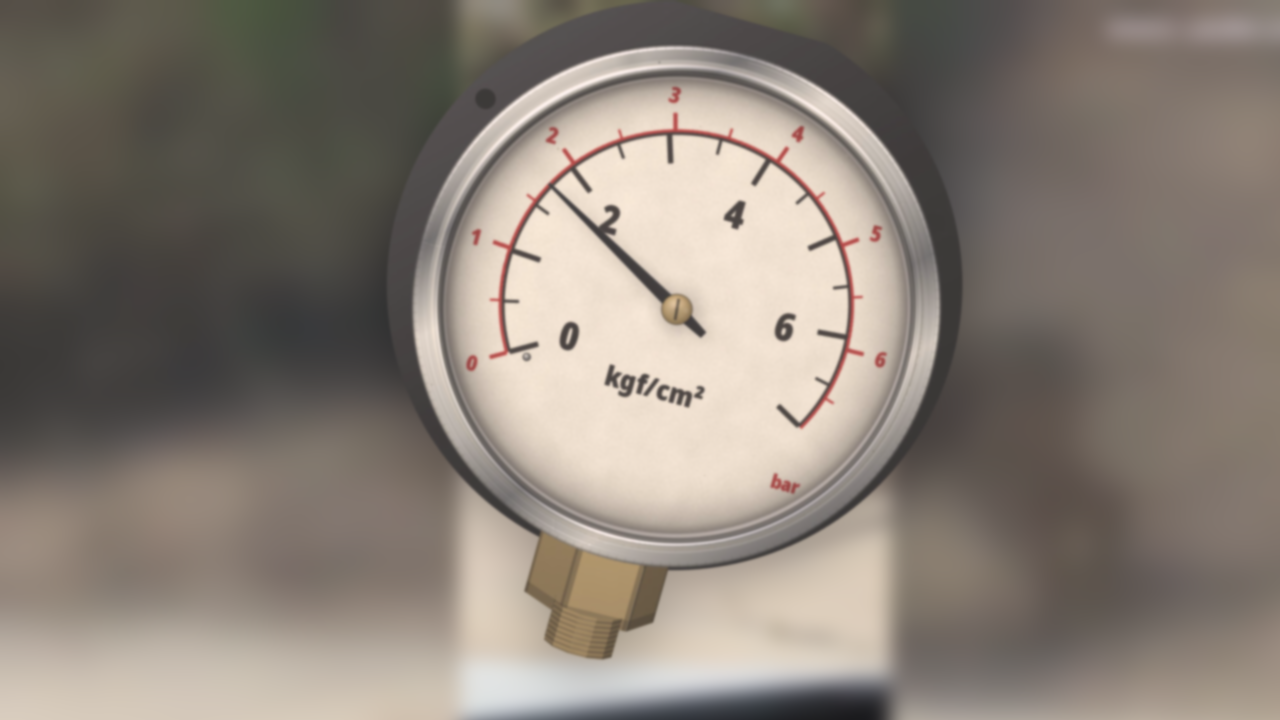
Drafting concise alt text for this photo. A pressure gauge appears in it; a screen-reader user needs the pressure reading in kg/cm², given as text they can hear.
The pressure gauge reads 1.75 kg/cm²
